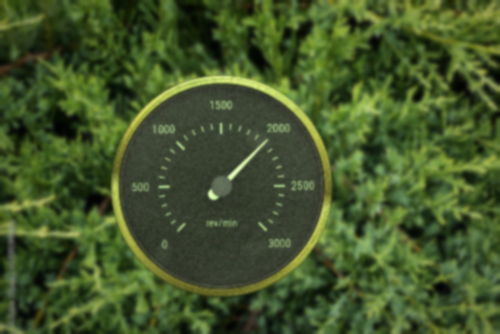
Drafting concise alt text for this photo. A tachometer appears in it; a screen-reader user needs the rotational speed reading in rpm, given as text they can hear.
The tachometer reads 2000 rpm
